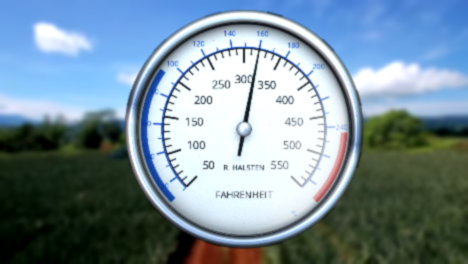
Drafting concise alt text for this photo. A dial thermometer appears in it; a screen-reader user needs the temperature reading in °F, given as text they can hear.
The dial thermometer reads 320 °F
